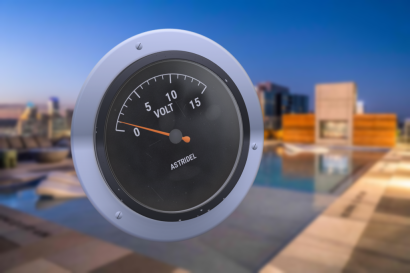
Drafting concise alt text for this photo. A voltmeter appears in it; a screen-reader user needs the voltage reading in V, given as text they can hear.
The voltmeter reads 1 V
